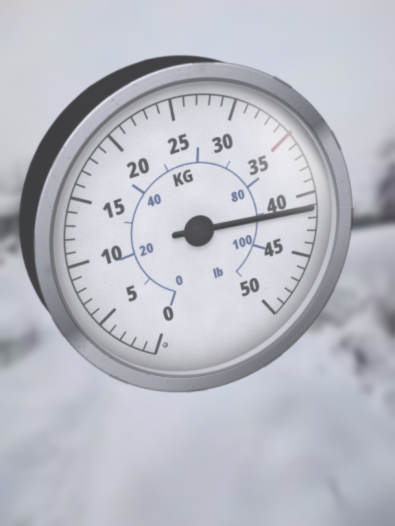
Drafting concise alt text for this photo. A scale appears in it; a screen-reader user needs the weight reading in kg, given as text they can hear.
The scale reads 41 kg
